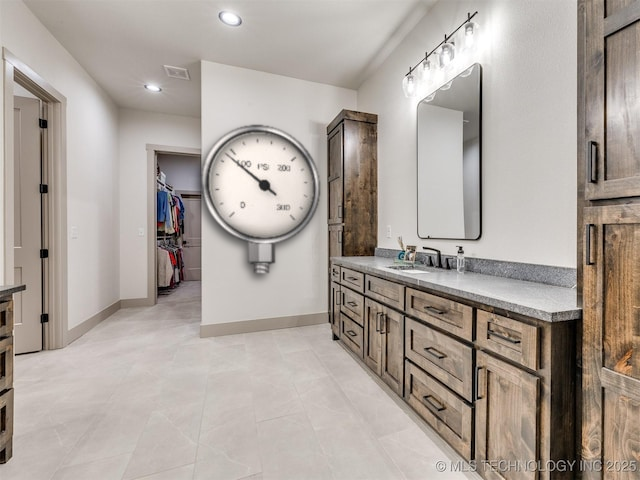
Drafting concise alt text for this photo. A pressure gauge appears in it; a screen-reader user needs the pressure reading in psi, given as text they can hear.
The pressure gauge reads 90 psi
